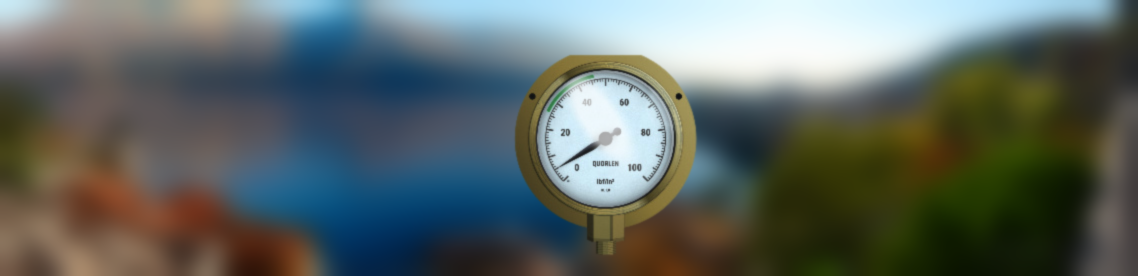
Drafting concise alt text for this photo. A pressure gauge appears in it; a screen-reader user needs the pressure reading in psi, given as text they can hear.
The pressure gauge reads 5 psi
